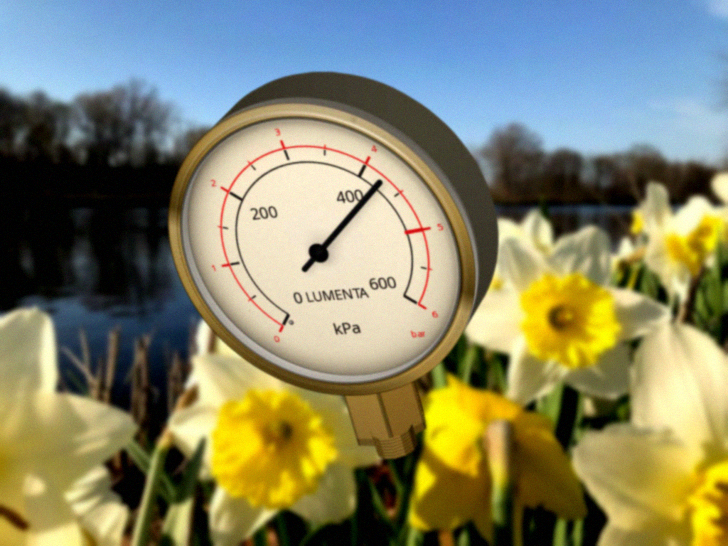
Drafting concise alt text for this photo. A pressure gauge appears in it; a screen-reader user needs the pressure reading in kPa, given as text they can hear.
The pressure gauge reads 425 kPa
